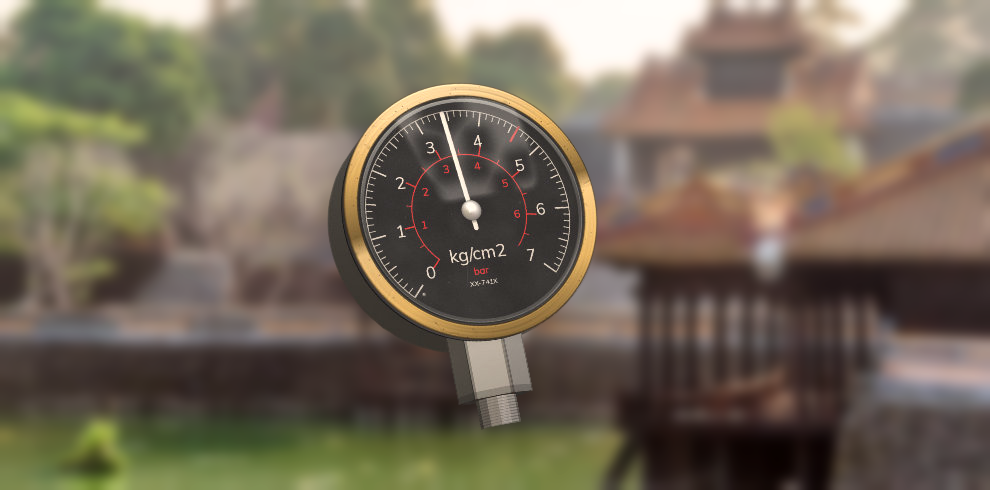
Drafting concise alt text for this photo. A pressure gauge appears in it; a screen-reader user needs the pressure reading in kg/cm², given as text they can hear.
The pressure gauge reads 3.4 kg/cm²
